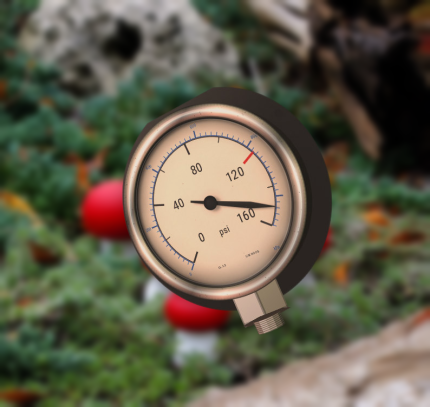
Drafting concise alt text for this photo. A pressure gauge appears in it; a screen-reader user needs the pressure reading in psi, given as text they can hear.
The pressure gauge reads 150 psi
